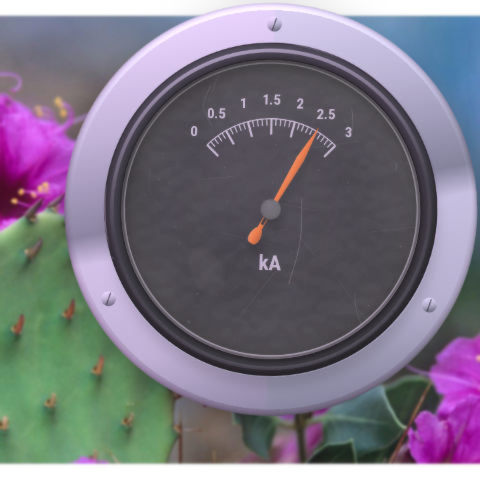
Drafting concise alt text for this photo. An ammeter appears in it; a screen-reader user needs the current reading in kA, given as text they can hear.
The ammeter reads 2.5 kA
